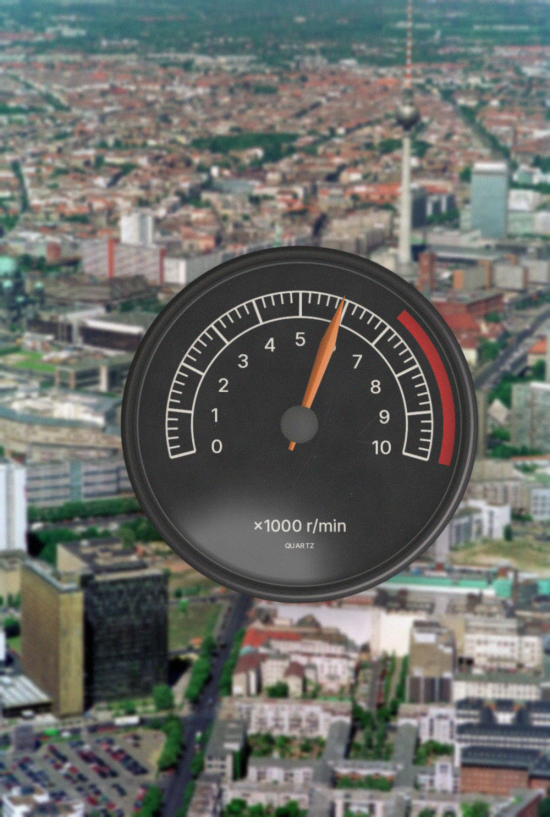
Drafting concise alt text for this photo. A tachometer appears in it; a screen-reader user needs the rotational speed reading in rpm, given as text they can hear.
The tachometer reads 5900 rpm
